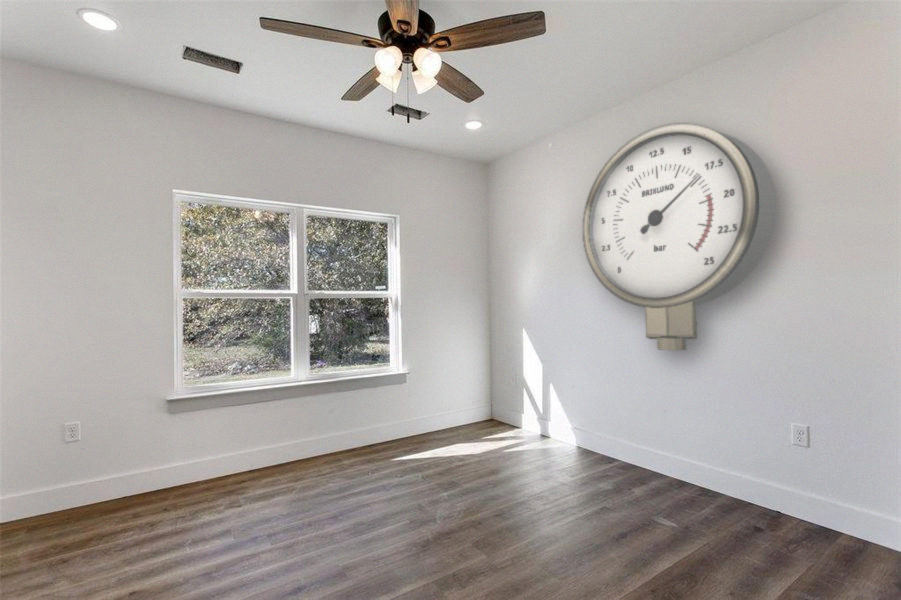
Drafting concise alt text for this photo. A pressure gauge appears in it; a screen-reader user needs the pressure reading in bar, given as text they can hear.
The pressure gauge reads 17.5 bar
